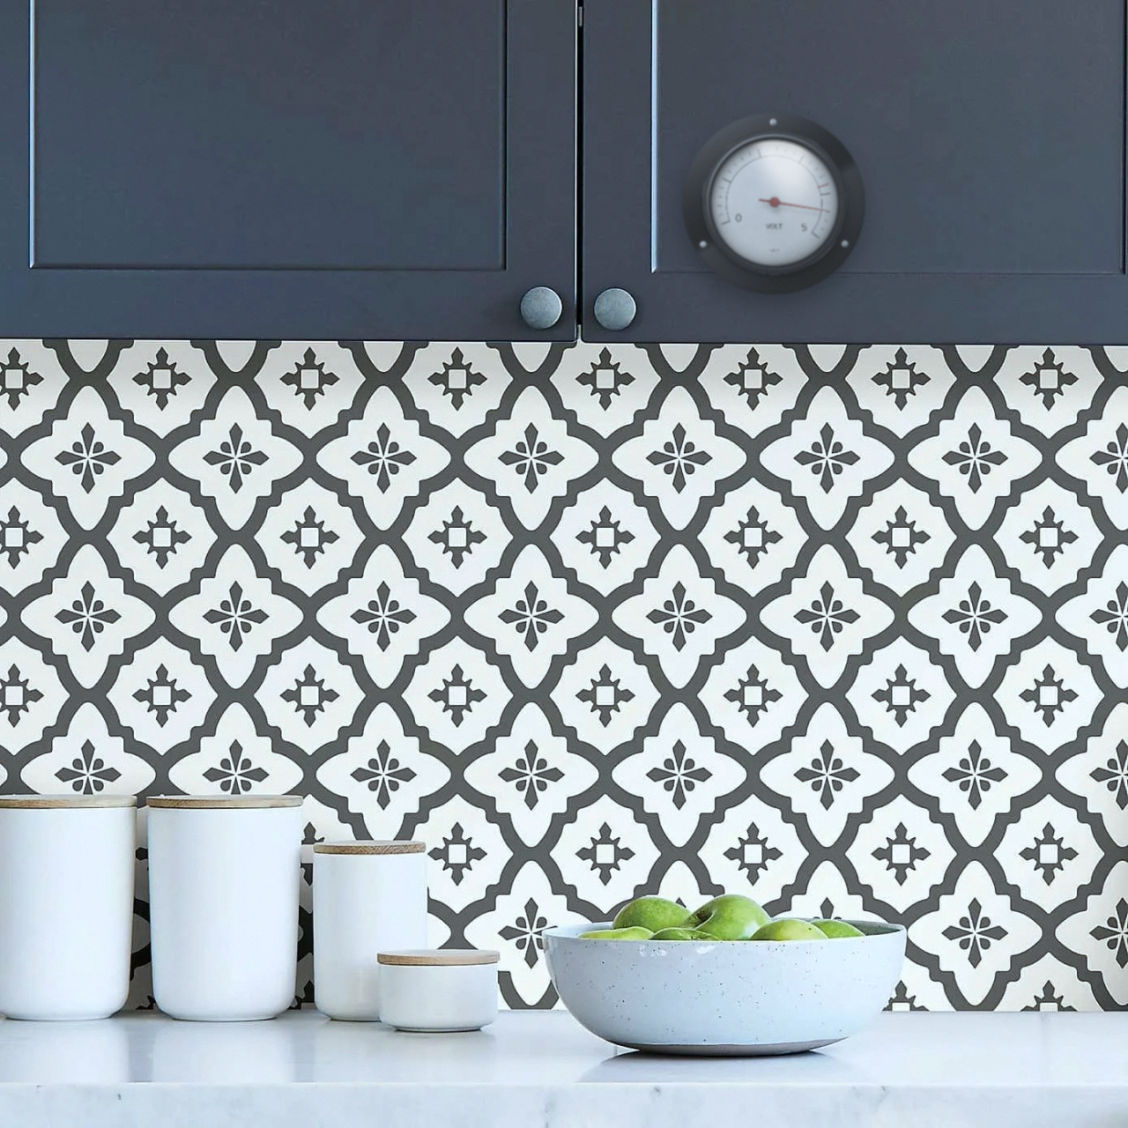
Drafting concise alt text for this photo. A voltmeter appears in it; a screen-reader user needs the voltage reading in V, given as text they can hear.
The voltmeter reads 4.4 V
